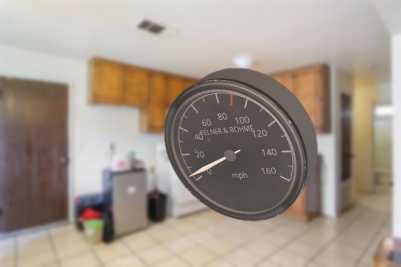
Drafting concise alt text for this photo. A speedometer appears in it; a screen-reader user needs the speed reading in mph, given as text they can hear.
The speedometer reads 5 mph
